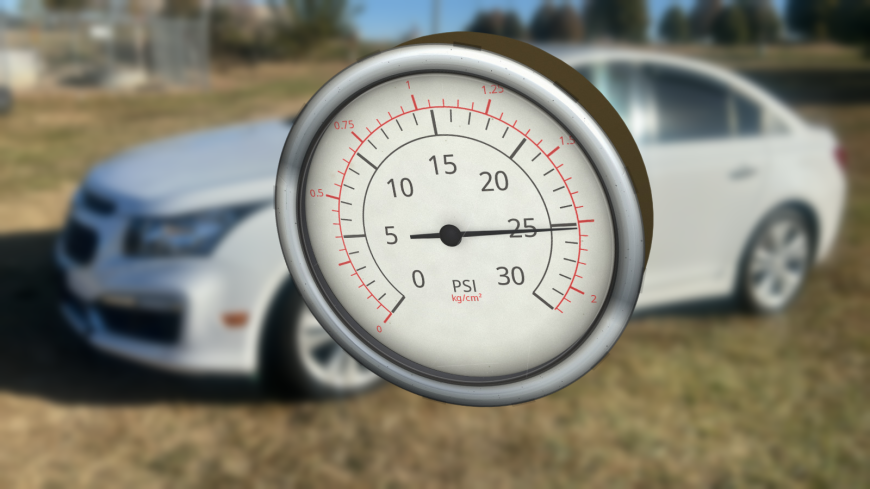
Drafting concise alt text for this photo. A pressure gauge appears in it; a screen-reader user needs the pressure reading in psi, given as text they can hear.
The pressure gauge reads 25 psi
